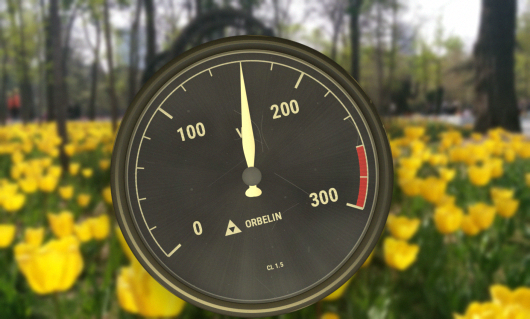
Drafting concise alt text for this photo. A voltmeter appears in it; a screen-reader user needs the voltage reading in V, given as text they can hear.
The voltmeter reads 160 V
